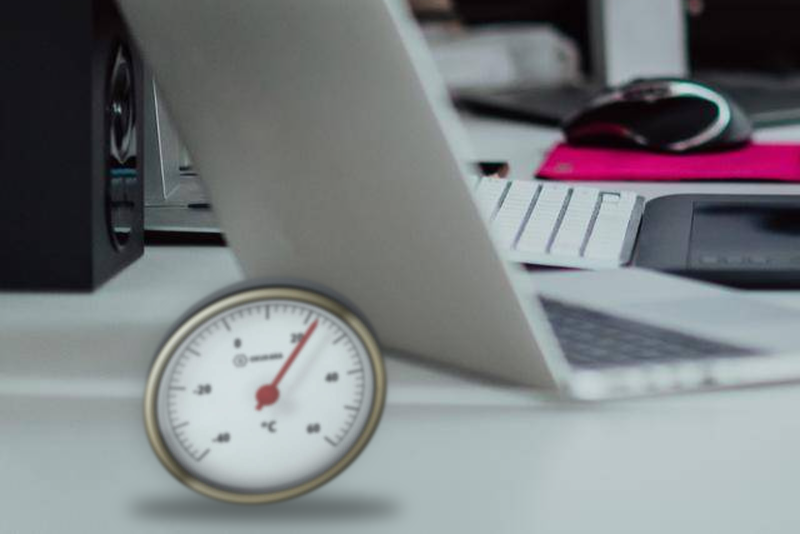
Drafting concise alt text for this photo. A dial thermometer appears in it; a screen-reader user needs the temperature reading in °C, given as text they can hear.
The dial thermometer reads 22 °C
